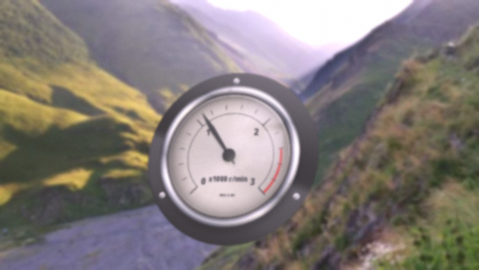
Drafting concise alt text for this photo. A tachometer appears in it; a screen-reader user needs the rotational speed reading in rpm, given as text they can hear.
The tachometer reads 1100 rpm
